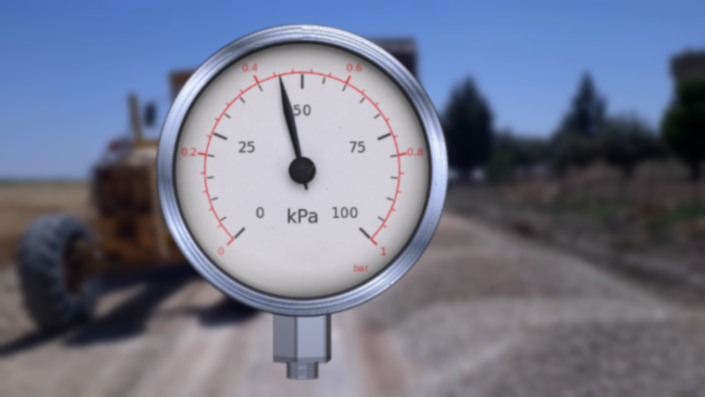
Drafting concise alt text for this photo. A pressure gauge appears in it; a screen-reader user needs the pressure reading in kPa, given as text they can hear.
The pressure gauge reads 45 kPa
